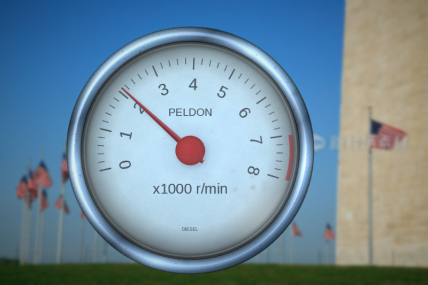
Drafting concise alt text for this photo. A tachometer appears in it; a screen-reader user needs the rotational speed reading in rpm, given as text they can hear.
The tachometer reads 2100 rpm
